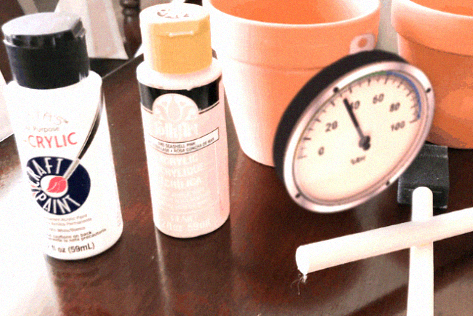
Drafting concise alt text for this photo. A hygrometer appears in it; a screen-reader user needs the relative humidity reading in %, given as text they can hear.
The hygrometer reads 35 %
